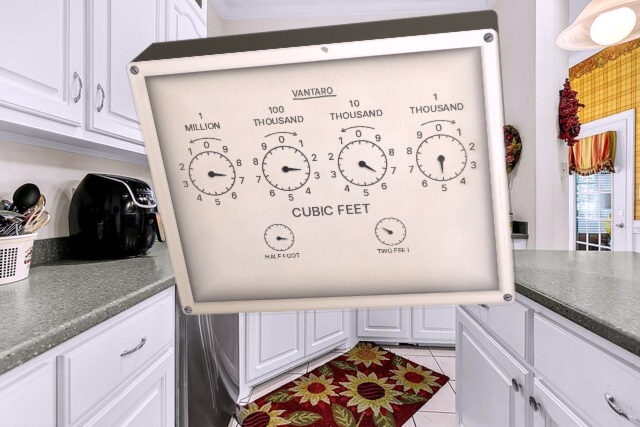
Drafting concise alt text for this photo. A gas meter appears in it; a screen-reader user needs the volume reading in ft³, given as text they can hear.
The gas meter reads 726500 ft³
